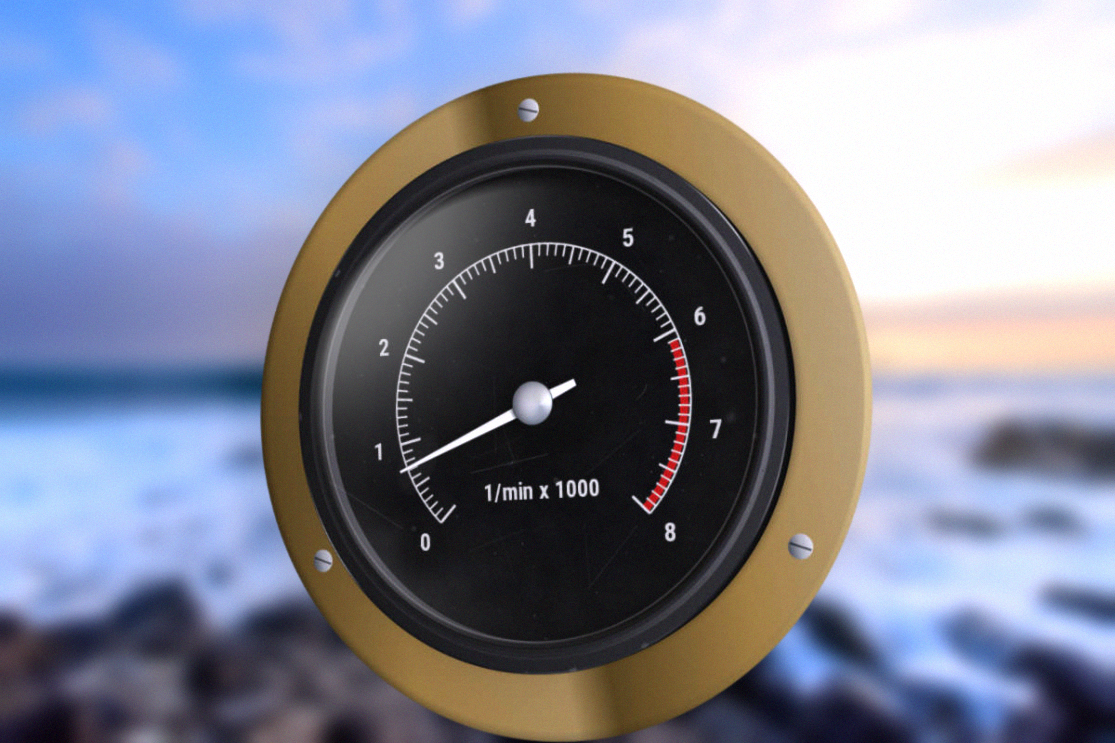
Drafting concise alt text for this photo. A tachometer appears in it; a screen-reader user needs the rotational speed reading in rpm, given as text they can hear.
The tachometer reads 700 rpm
